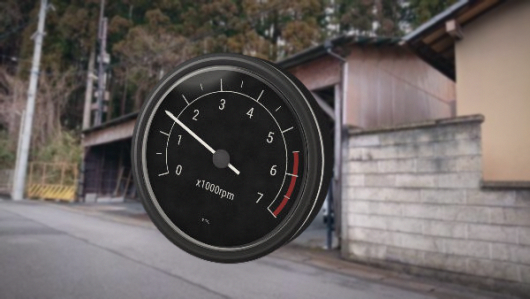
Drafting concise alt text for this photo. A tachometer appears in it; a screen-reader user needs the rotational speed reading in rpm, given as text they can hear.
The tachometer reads 1500 rpm
